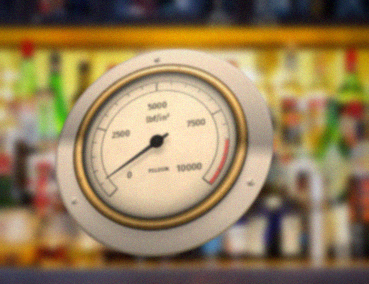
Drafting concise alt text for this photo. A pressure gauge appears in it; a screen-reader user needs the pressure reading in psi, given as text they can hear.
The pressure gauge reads 500 psi
